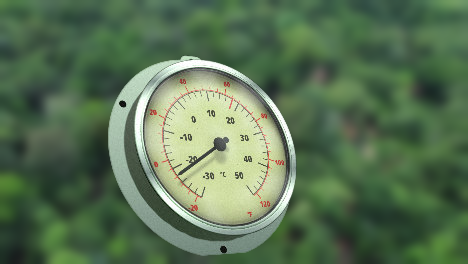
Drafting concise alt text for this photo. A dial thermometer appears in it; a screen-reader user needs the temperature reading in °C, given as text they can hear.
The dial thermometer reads -22 °C
